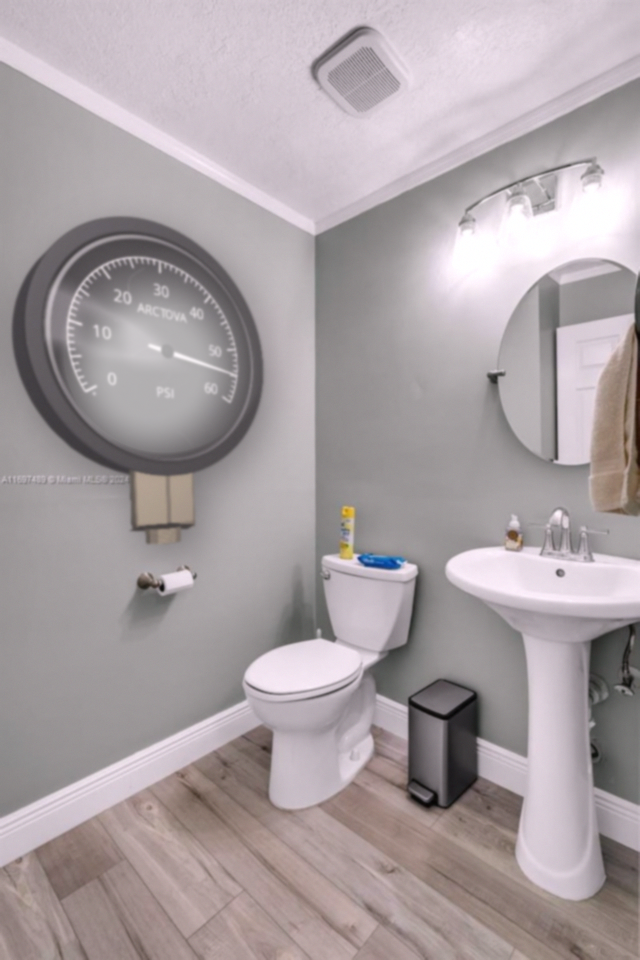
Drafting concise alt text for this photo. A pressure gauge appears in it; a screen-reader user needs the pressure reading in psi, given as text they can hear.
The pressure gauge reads 55 psi
